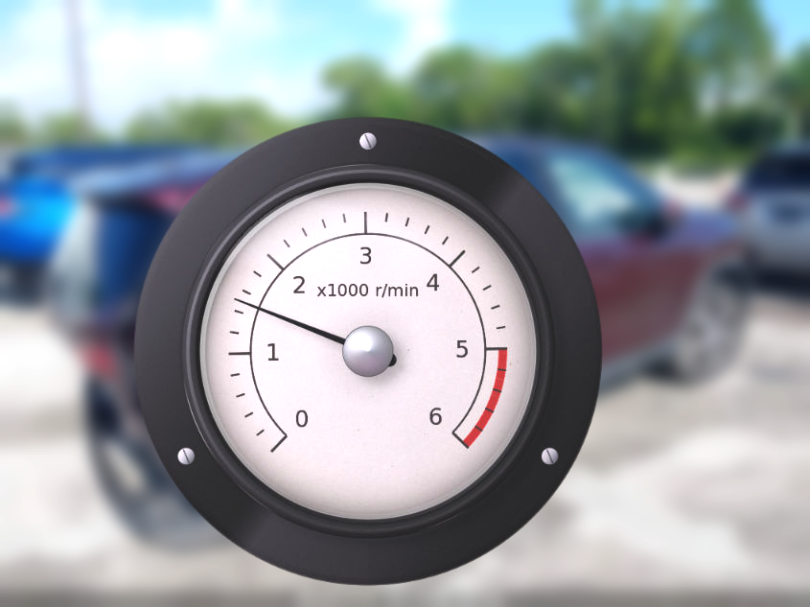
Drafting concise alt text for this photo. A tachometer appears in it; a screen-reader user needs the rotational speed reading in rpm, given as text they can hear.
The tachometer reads 1500 rpm
